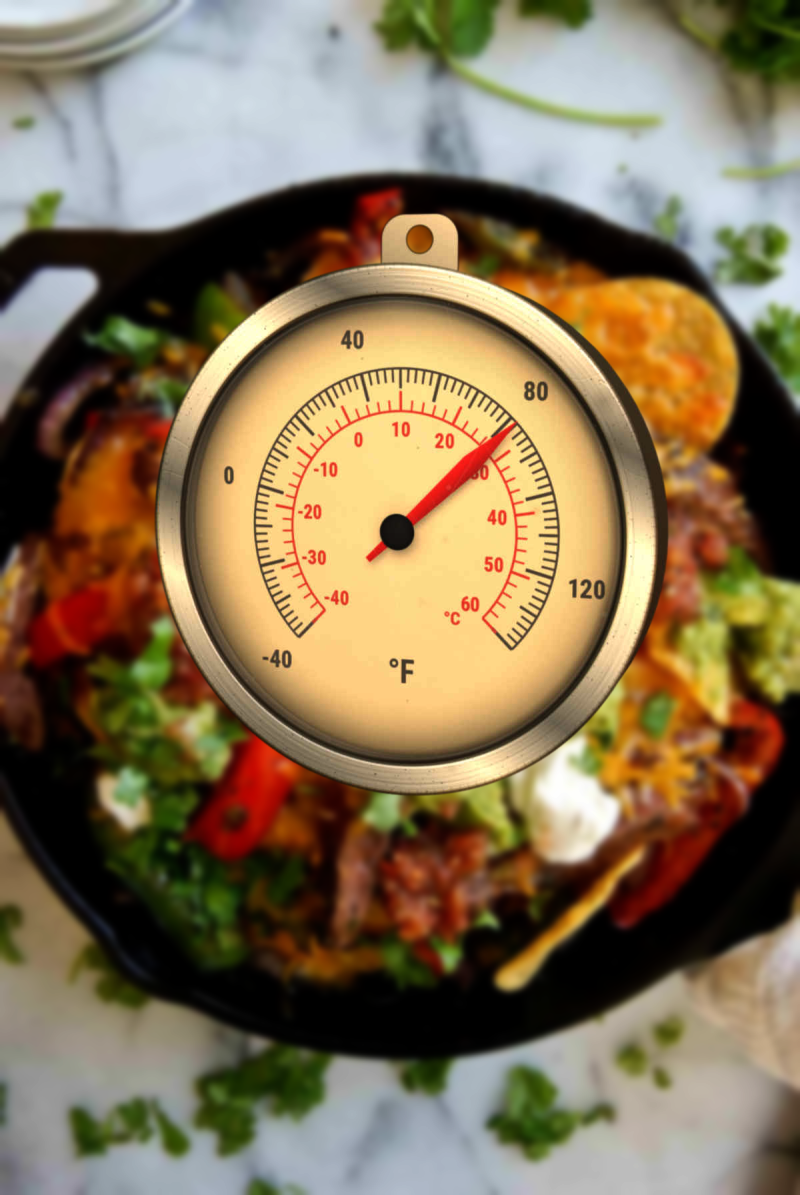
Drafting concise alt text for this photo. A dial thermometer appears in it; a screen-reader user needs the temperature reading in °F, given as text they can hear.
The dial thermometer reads 82 °F
